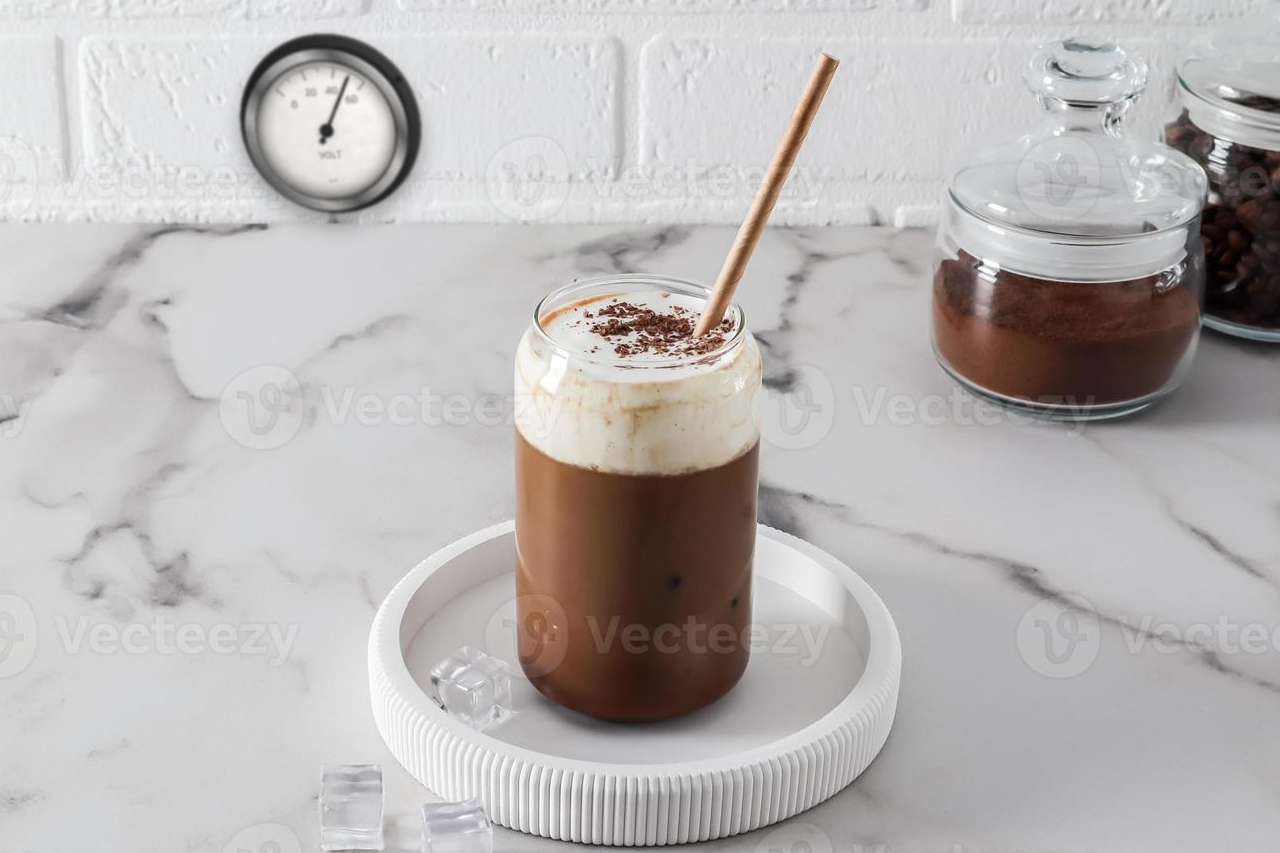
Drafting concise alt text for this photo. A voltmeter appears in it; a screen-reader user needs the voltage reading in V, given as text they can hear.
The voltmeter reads 50 V
